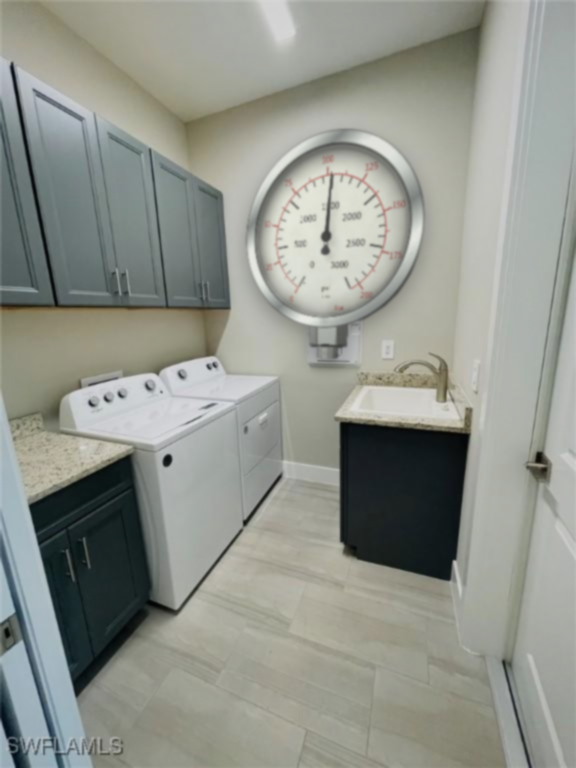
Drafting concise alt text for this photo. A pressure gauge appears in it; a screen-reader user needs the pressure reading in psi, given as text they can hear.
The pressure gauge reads 1500 psi
